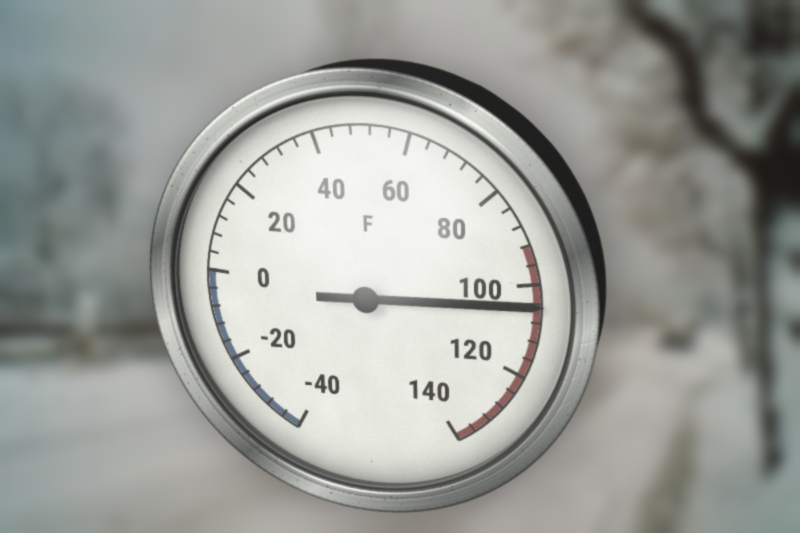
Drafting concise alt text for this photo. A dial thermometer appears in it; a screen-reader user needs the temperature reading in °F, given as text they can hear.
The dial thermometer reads 104 °F
